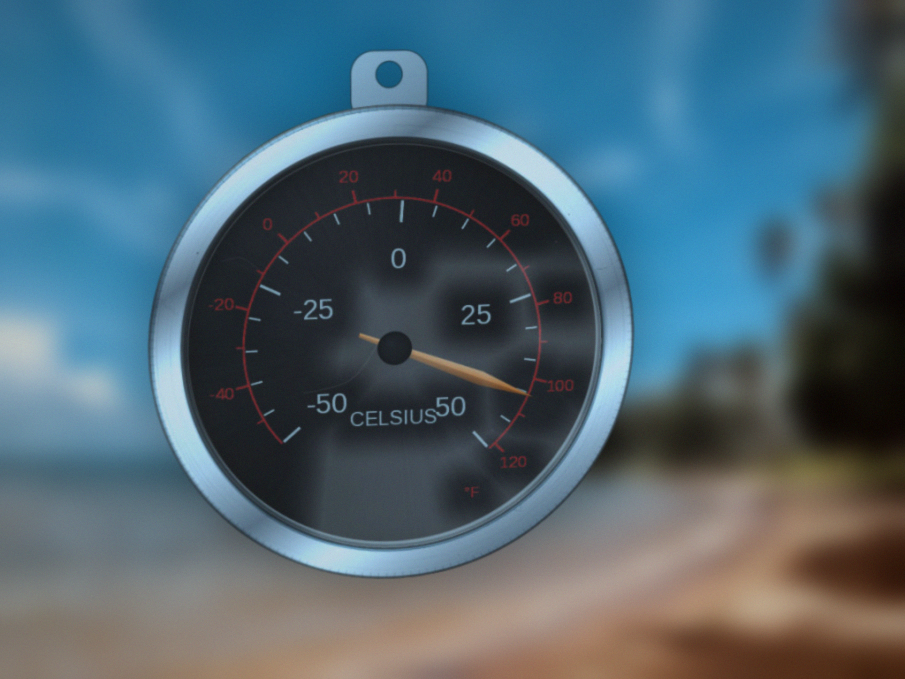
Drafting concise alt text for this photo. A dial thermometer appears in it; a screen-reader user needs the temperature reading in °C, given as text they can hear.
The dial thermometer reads 40 °C
